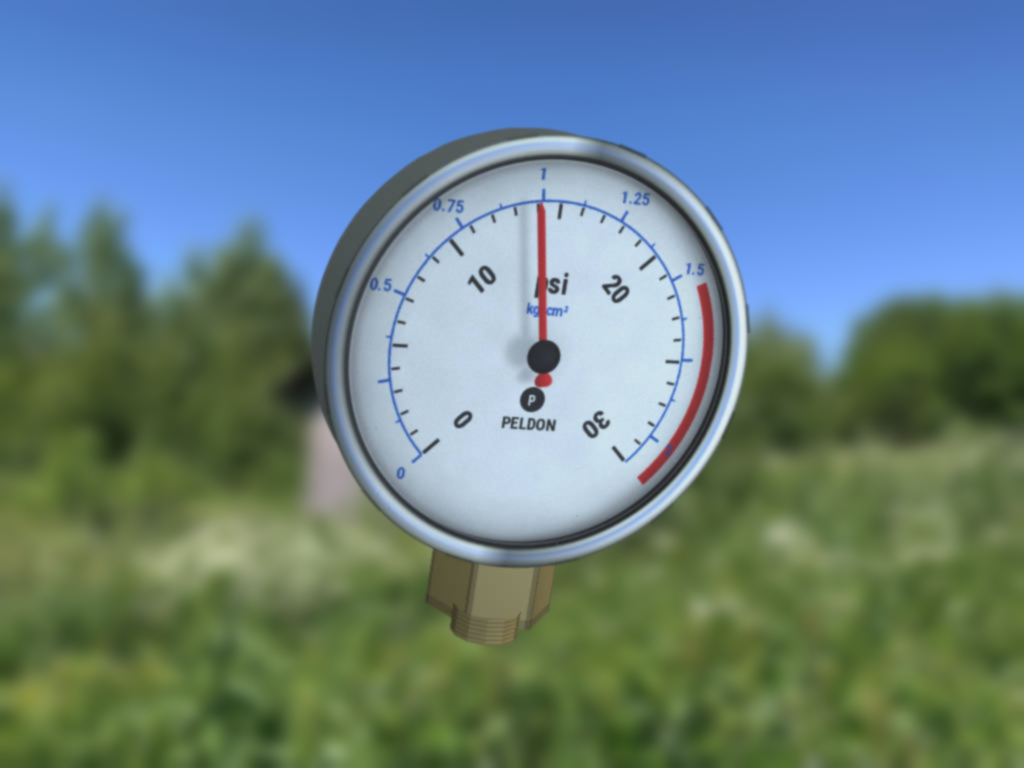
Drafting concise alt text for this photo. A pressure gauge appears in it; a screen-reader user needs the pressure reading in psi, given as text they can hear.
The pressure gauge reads 14 psi
